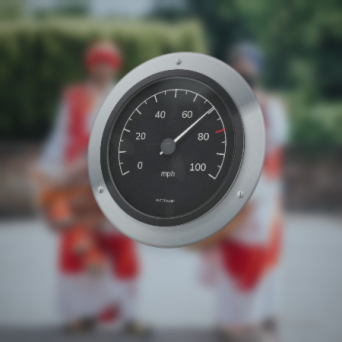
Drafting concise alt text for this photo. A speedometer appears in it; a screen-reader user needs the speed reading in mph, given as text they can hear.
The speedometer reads 70 mph
